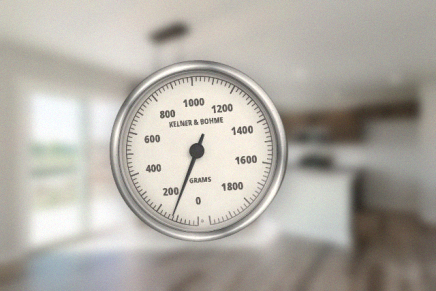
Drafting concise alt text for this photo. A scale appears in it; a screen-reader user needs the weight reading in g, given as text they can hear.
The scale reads 120 g
